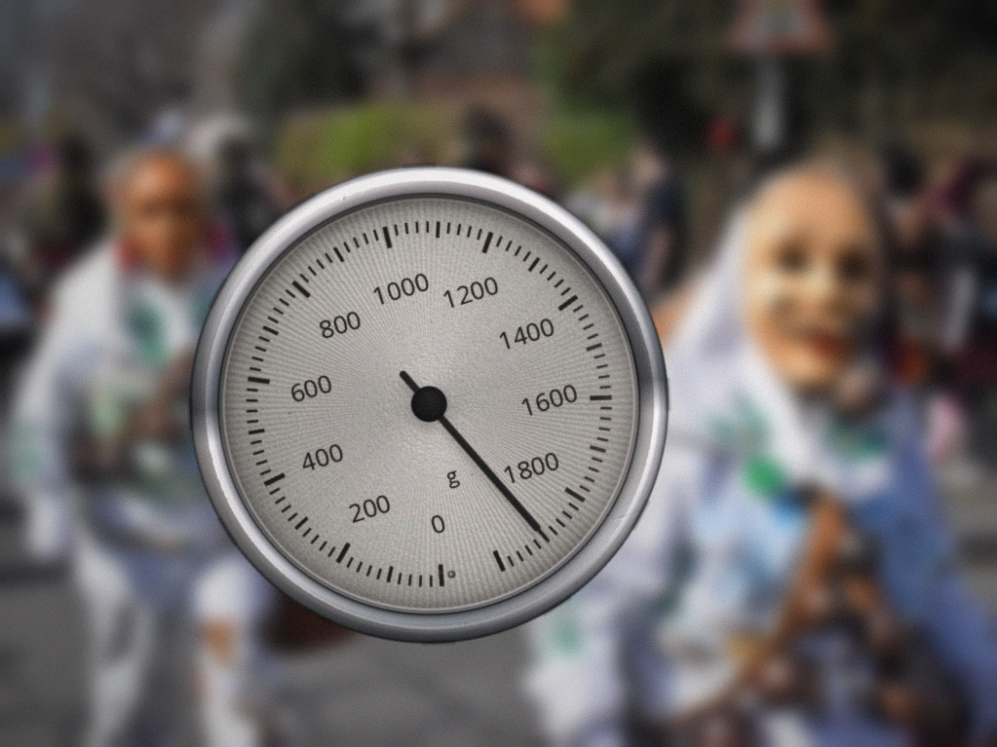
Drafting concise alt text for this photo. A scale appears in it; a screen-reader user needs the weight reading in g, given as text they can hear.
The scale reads 1900 g
